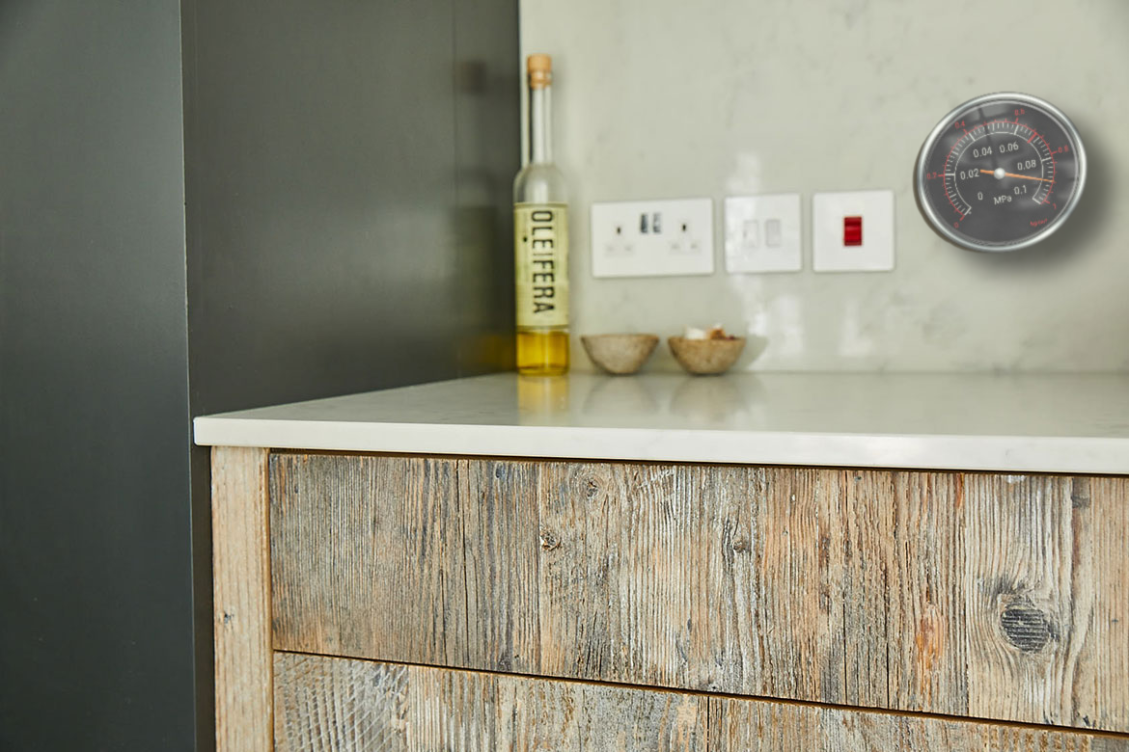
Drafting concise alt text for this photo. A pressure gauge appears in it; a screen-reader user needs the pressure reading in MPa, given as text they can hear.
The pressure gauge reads 0.09 MPa
